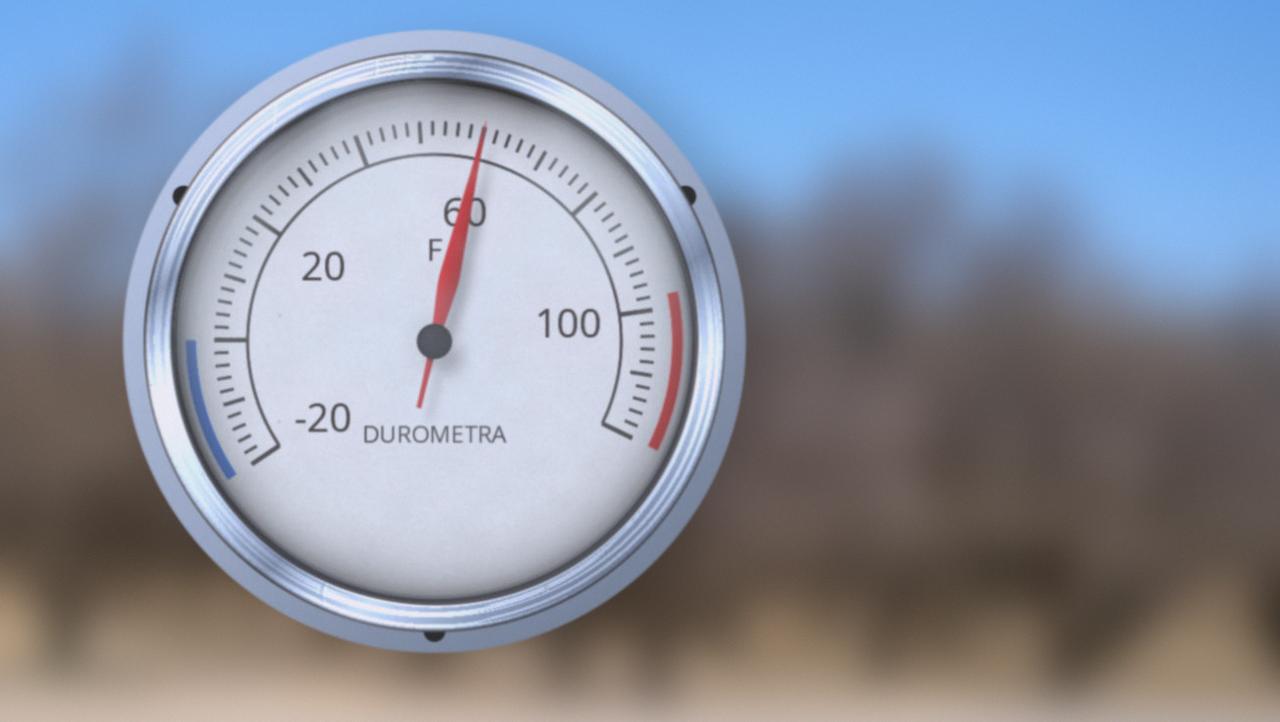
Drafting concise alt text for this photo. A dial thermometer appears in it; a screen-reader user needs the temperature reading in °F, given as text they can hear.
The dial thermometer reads 60 °F
